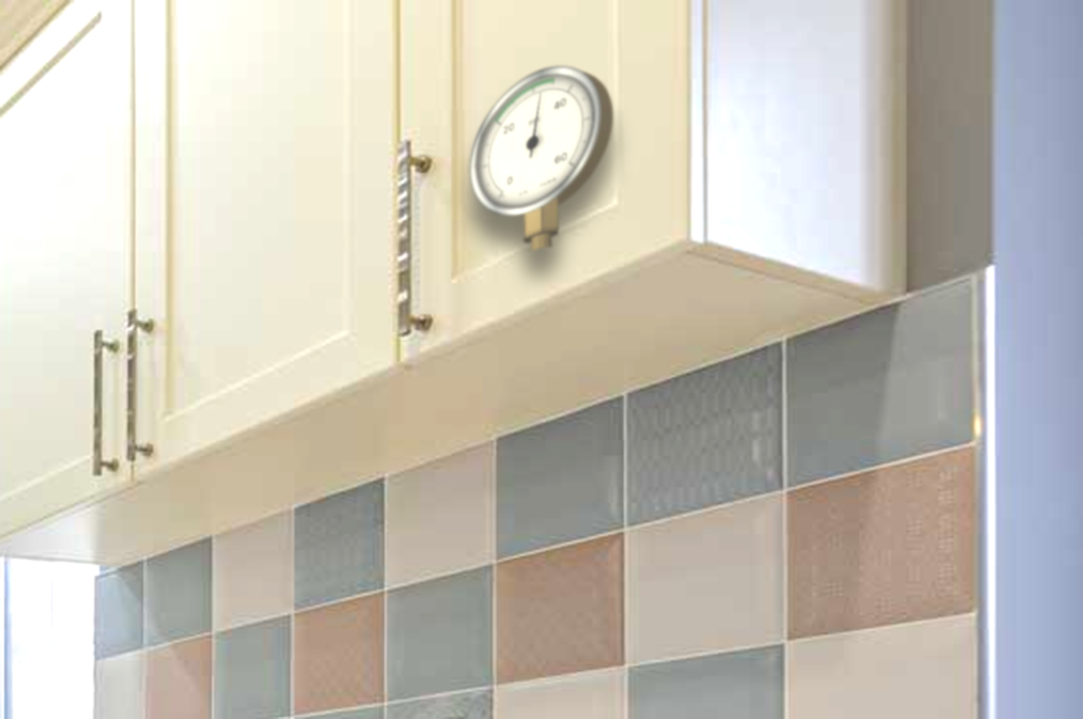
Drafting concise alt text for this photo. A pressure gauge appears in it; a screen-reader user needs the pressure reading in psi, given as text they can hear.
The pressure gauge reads 32.5 psi
